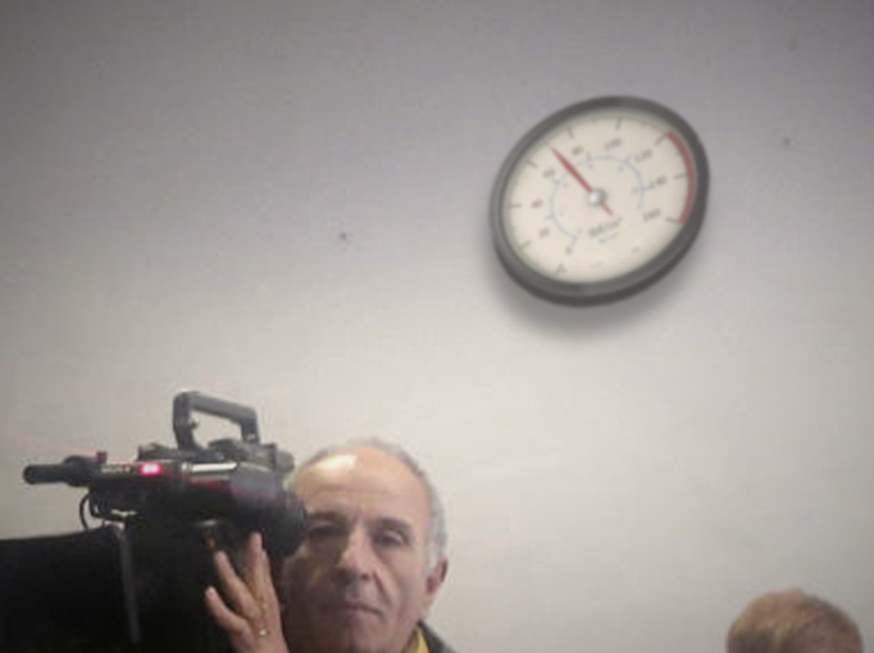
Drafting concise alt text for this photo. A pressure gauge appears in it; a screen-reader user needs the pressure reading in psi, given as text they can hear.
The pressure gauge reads 70 psi
